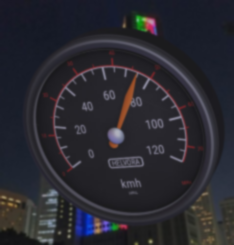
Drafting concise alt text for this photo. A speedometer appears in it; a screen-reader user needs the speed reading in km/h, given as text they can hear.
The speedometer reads 75 km/h
